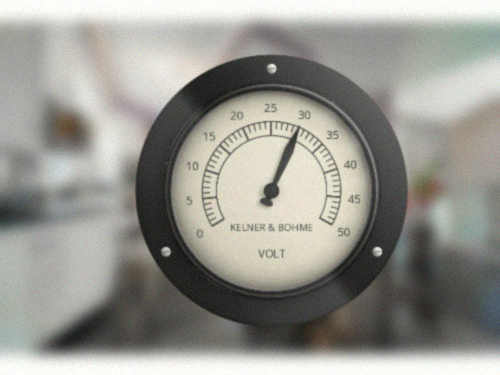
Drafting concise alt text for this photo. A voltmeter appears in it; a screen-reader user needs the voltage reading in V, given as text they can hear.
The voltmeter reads 30 V
